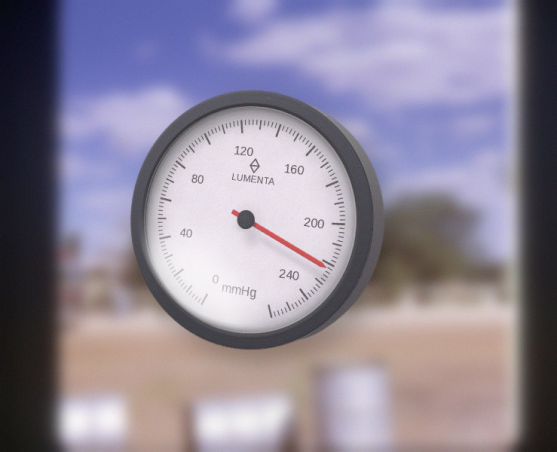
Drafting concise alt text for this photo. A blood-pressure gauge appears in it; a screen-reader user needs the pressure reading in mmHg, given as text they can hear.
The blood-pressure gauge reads 222 mmHg
